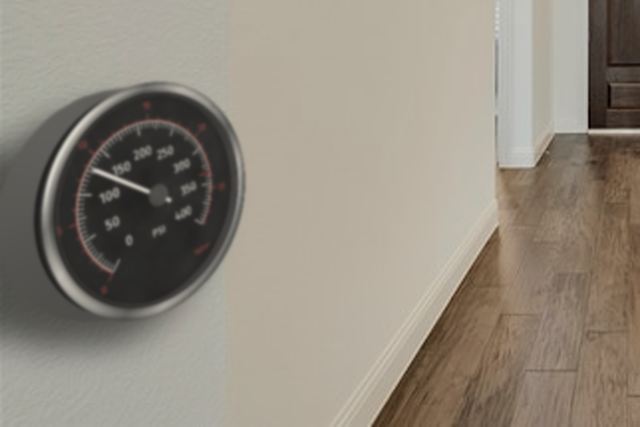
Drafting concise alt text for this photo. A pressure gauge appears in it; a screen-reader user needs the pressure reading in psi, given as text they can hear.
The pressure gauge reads 125 psi
